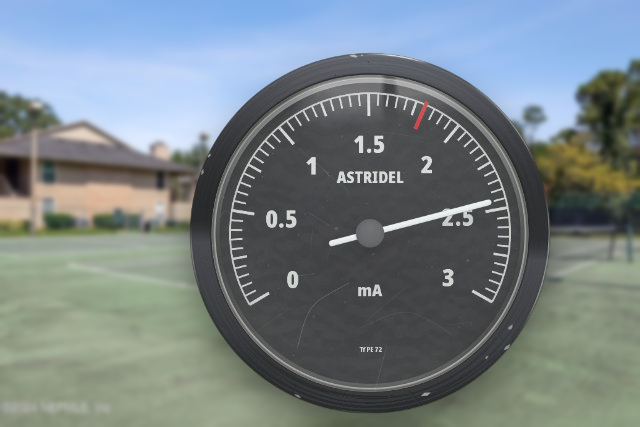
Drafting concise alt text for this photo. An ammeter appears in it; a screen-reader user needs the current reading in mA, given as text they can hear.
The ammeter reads 2.45 mA
